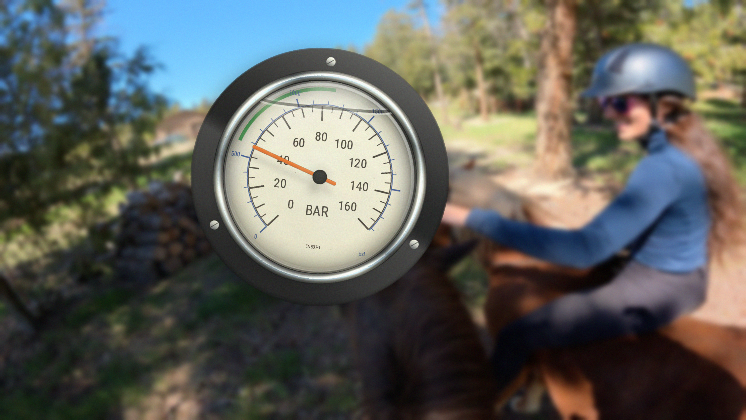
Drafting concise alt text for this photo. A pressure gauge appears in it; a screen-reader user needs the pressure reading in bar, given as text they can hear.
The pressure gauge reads 40 bar
